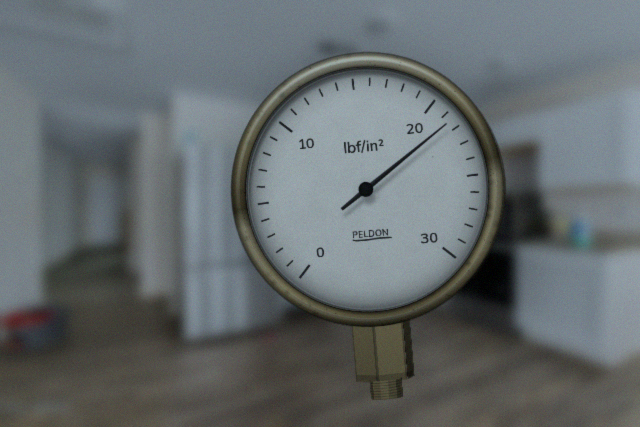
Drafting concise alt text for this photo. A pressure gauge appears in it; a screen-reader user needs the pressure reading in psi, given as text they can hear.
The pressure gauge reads 21.5 psi
